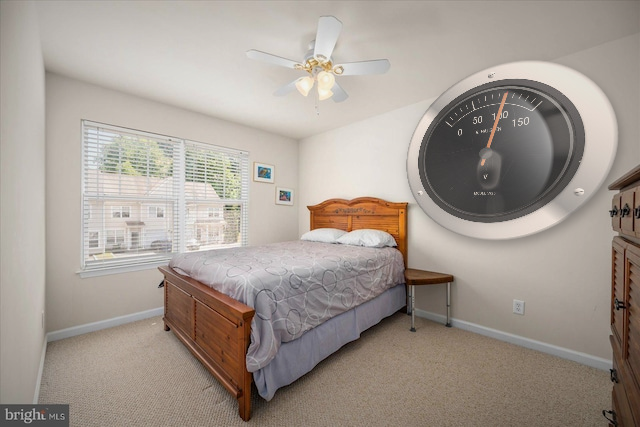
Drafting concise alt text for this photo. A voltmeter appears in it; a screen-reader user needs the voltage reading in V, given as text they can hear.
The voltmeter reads 100 V
